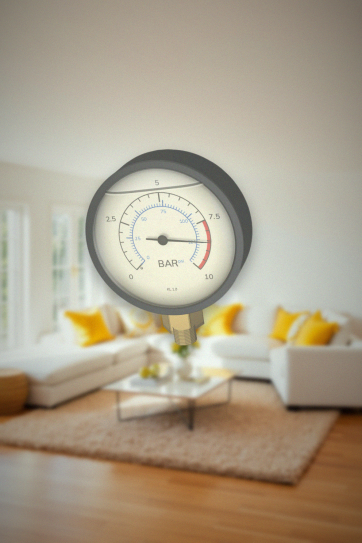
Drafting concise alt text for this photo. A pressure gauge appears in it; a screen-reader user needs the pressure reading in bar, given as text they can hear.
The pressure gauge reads 8.5 bar
